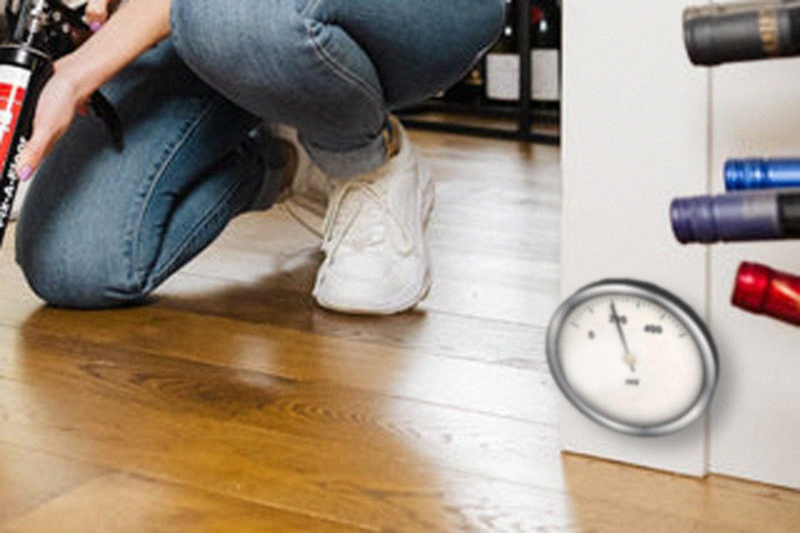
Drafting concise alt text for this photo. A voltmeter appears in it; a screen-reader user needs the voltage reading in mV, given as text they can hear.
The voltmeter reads 200 mV
